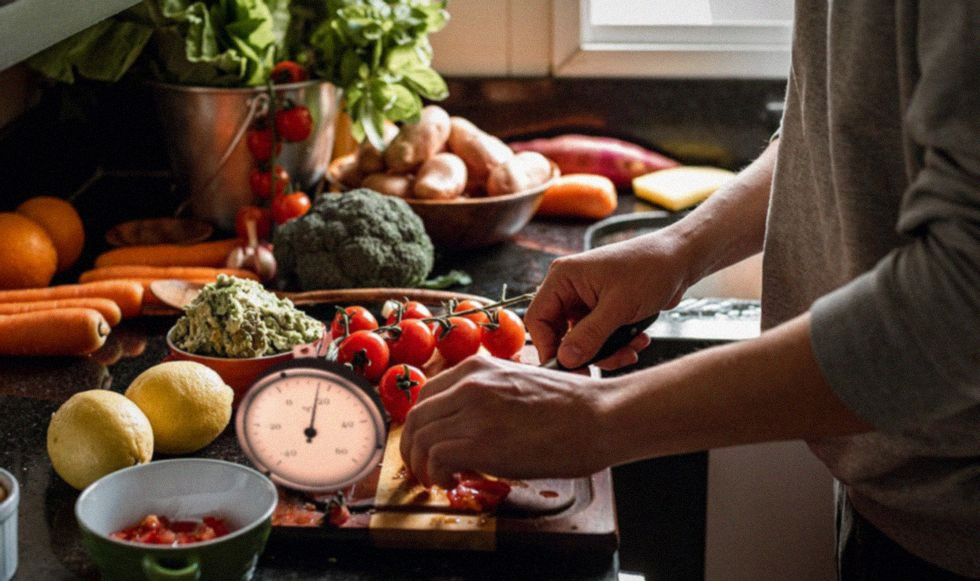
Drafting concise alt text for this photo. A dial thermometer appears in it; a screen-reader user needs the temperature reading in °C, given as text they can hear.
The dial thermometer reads 16 °C
